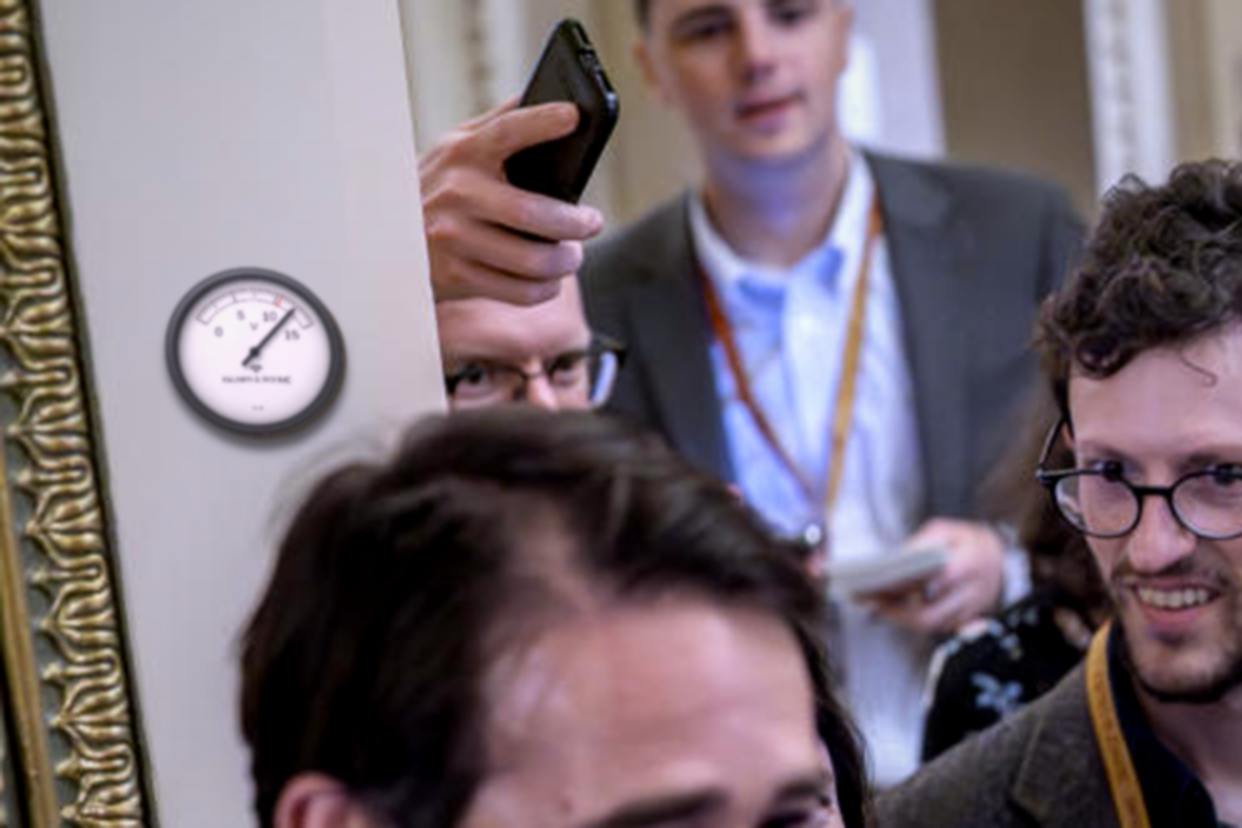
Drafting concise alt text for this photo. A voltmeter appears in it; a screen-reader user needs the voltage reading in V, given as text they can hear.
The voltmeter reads 12.5 V
